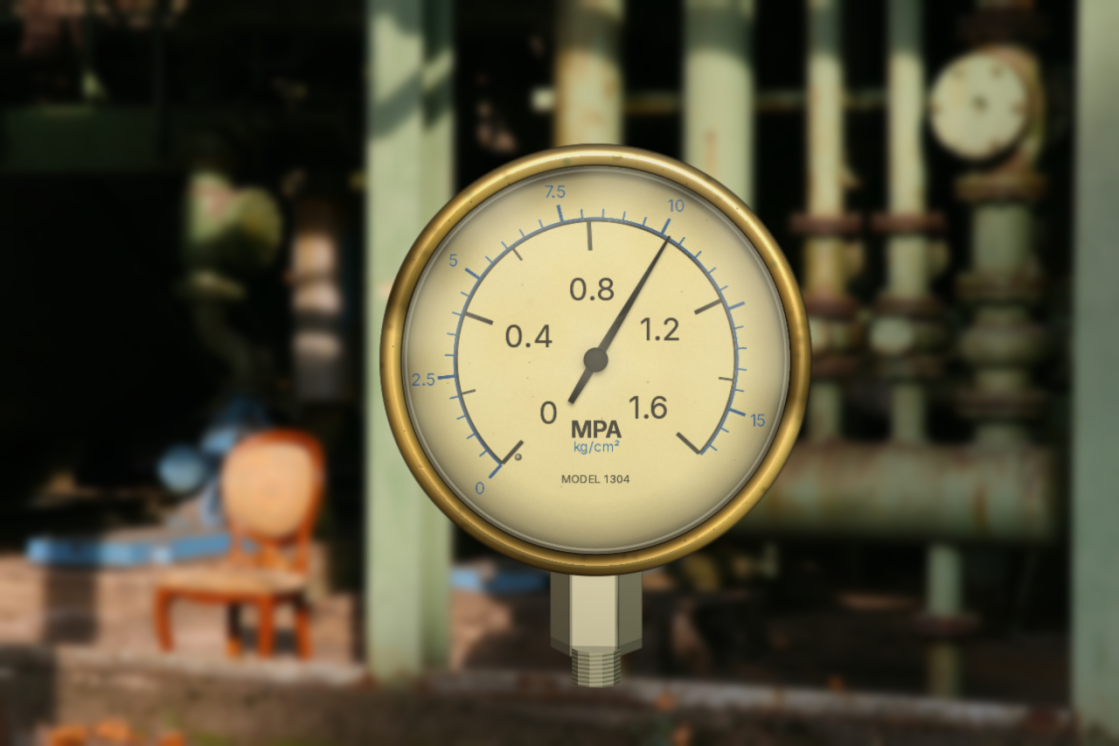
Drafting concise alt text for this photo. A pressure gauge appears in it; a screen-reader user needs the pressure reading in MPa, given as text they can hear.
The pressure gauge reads 1 MPa
